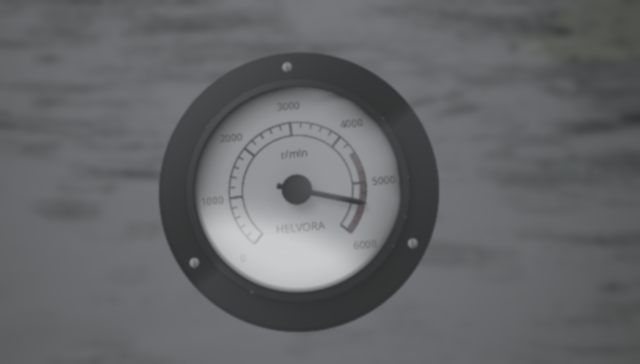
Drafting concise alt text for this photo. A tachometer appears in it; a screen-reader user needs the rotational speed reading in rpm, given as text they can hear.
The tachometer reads 5400 rpm
